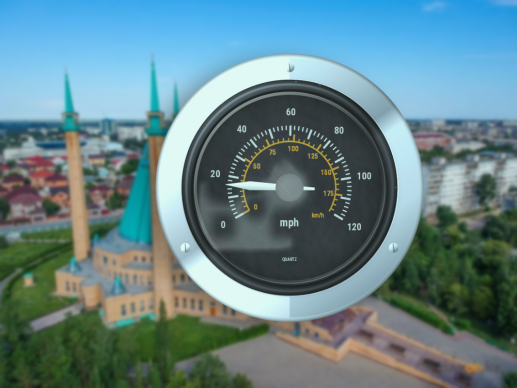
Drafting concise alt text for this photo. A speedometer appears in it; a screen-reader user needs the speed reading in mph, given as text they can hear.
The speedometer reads 16 mph
